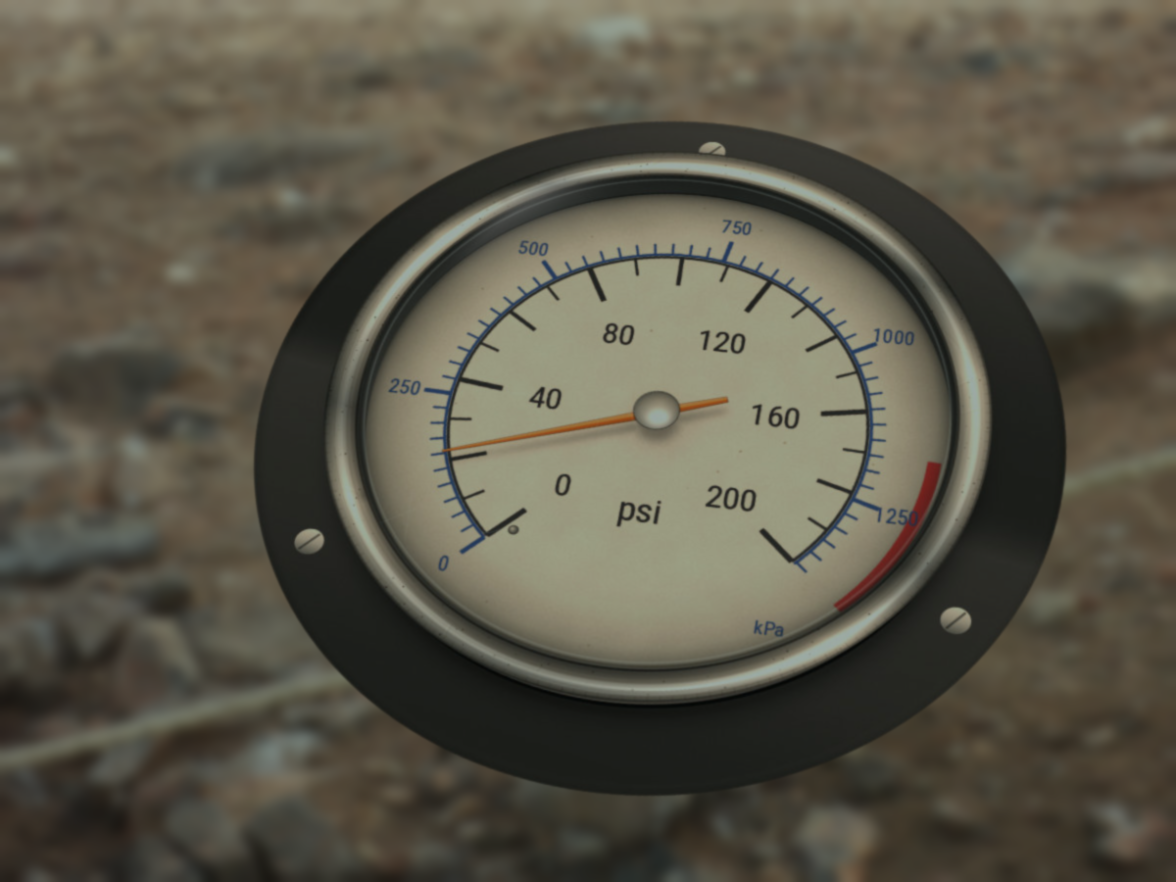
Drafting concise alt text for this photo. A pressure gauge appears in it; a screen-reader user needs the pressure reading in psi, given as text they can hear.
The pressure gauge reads 20 psi
